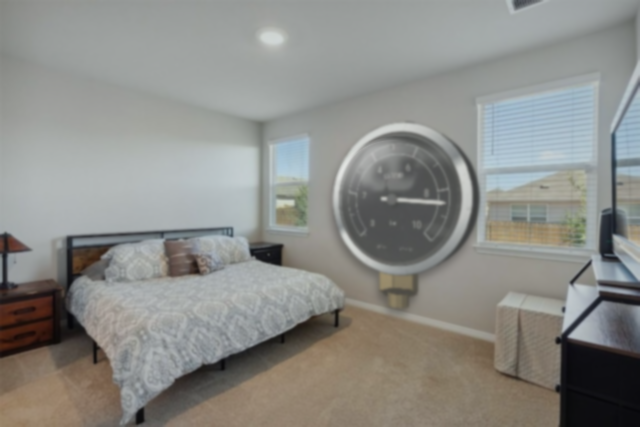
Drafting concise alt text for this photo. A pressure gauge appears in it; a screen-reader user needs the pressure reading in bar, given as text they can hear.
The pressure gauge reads 8.5 bar
